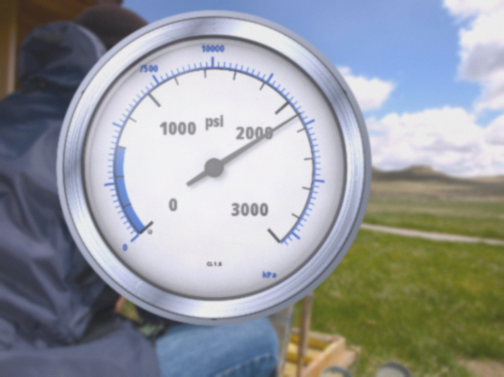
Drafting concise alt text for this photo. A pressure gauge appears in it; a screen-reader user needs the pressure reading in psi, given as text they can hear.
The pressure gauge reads 2100 psi
